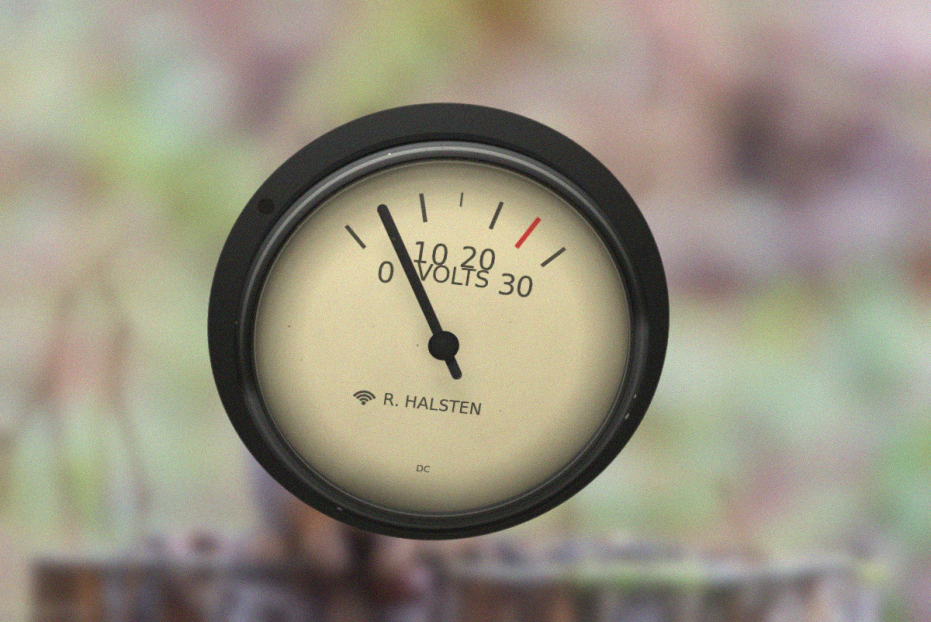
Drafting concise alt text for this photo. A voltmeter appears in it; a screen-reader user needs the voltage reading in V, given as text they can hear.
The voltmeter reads 5 V
